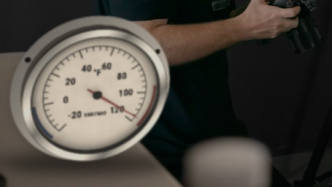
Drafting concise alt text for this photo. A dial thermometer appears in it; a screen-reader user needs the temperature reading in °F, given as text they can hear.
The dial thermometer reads 116 °F
